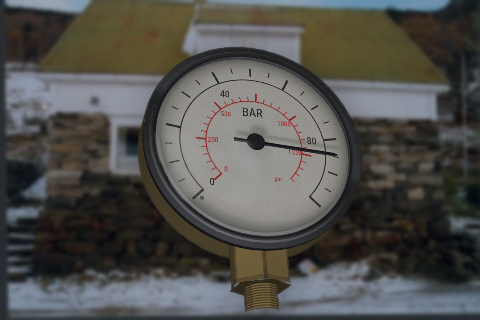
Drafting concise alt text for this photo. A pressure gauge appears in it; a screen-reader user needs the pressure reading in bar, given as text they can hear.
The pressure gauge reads 85 bar
